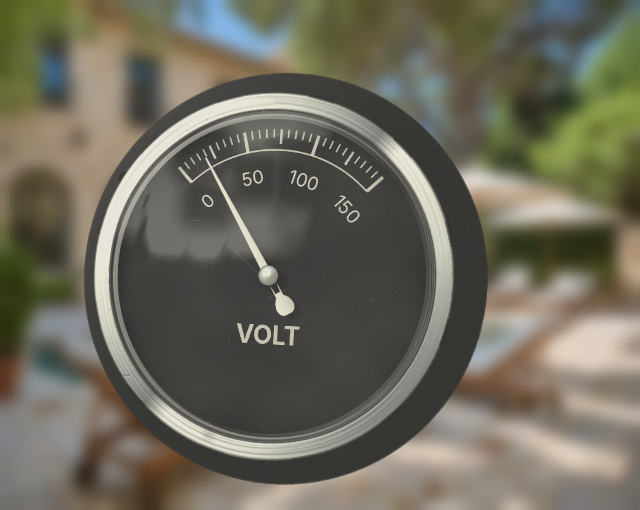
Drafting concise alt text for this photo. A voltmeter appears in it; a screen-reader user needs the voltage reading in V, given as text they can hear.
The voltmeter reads 20 V
